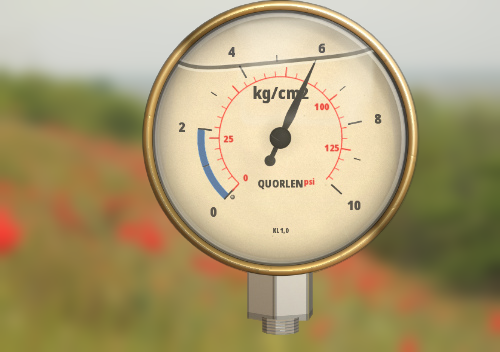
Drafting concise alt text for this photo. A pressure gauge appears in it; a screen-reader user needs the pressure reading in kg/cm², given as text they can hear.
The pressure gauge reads 6 kg/cm²
